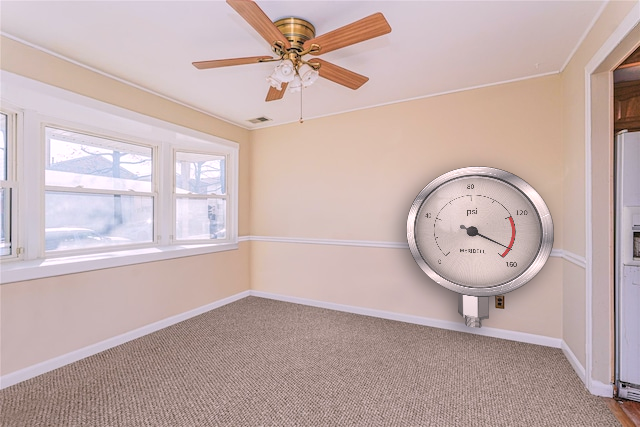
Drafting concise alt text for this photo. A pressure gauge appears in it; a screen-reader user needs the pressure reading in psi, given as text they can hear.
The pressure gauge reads 150 psi
